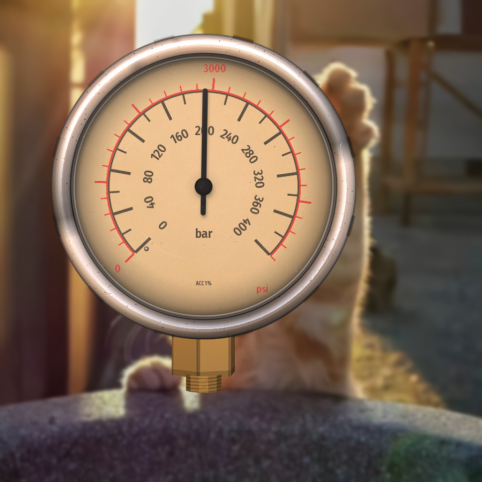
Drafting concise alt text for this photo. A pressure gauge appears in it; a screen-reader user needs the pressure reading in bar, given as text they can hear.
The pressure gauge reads 200 bar
